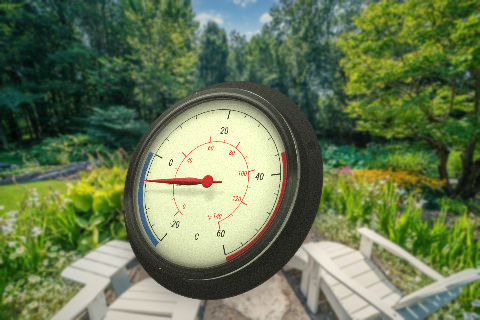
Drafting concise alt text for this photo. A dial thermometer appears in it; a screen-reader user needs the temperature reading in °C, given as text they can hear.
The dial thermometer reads -6 °C
